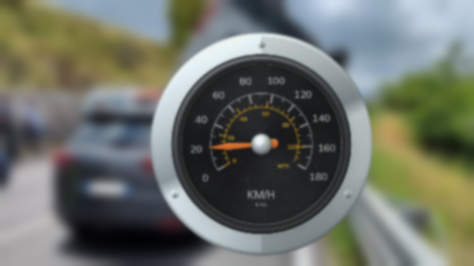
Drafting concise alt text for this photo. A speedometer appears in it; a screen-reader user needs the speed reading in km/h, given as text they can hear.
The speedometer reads 20 km/h
